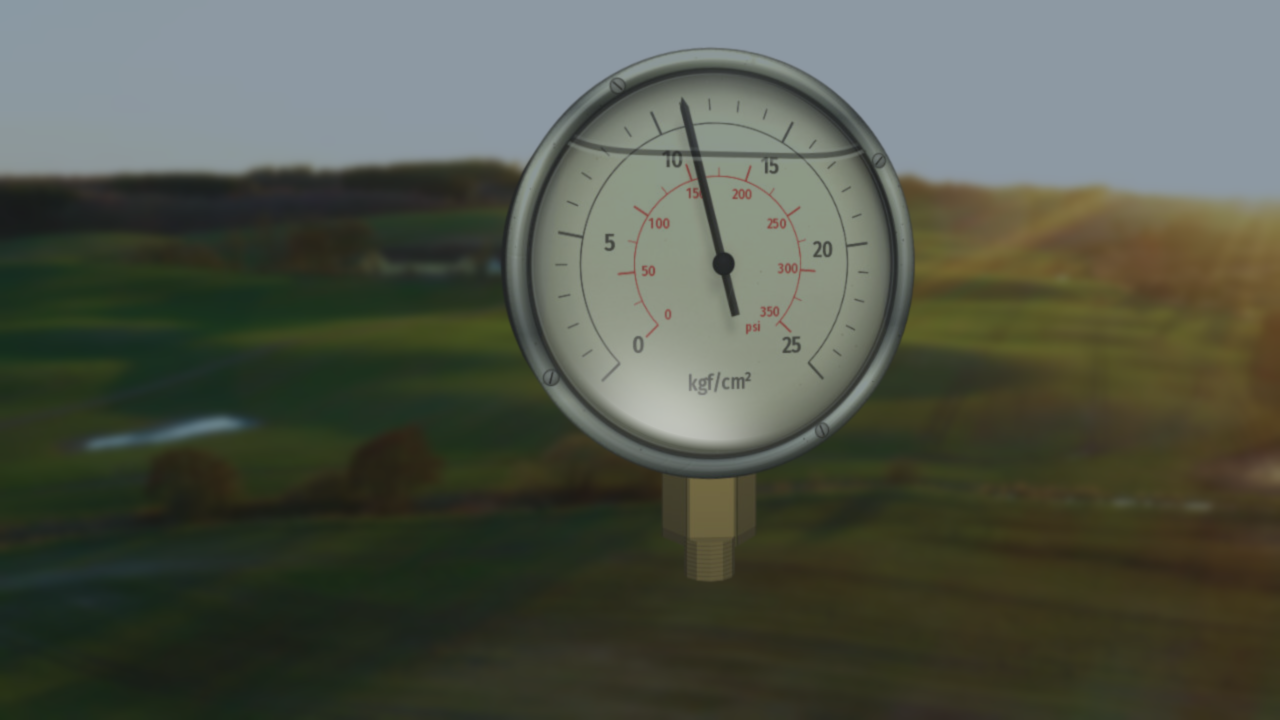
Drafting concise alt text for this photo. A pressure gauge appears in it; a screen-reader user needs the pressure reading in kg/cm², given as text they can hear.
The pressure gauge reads 11 kg/cm²
